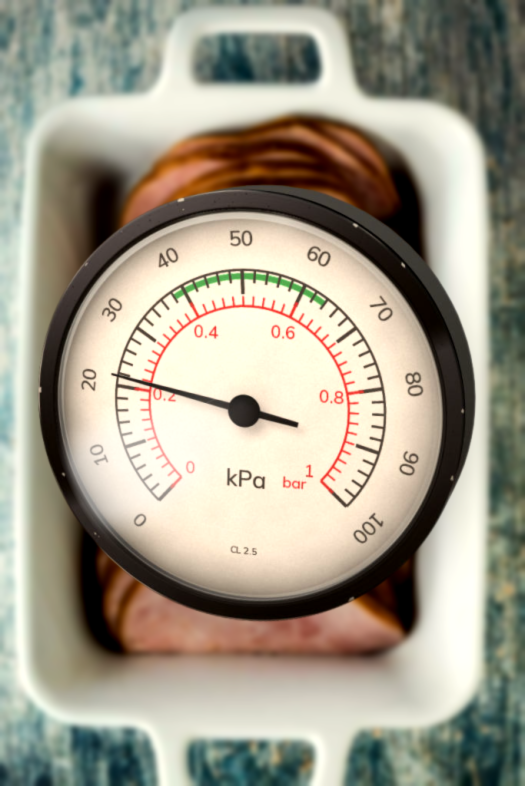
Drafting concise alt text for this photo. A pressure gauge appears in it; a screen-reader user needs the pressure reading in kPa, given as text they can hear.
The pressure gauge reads 22 kPa
